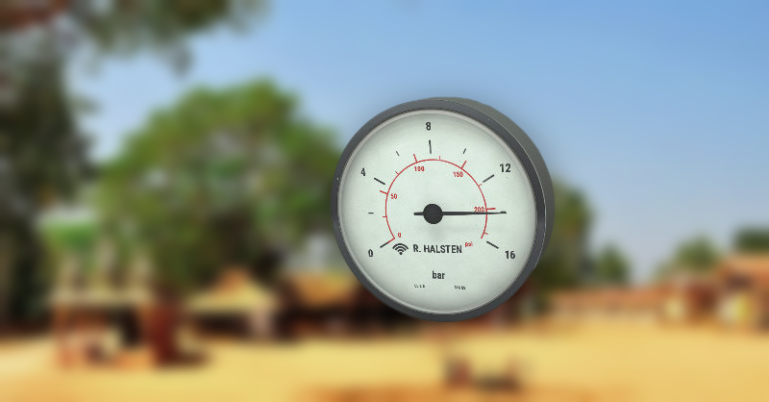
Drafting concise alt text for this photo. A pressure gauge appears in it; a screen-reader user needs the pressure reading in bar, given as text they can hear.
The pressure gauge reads 14 bar
